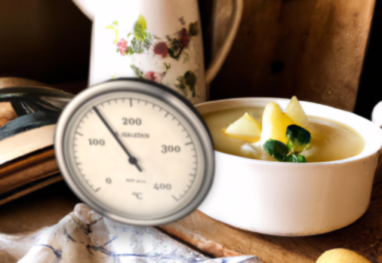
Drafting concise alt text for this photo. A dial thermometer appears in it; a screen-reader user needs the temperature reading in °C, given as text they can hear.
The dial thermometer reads 150 °C
